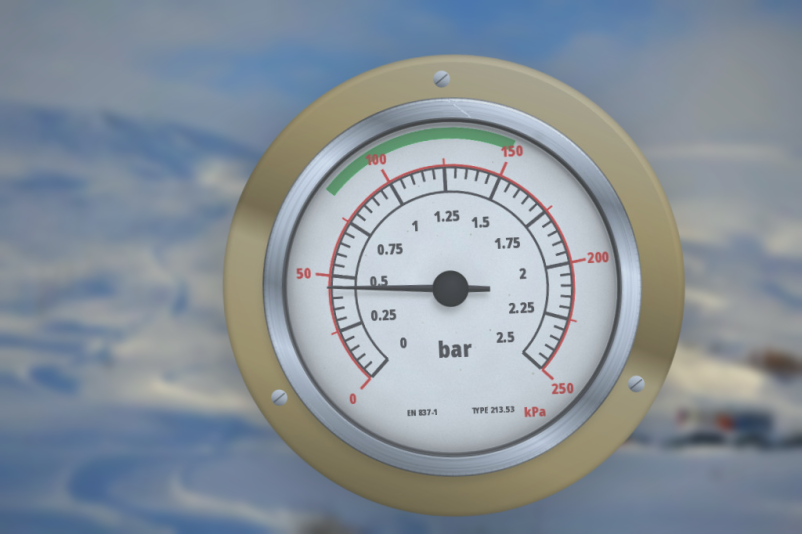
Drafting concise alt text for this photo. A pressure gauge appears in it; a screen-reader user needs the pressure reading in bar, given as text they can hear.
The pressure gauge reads 0.45 bar
